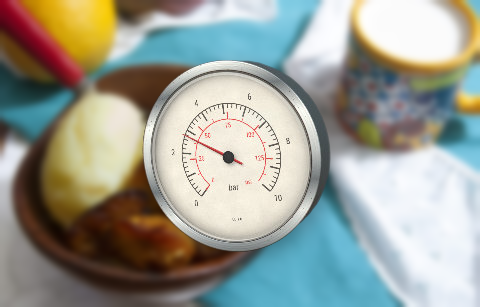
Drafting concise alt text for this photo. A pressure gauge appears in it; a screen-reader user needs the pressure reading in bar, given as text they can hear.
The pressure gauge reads 2.8 bar
